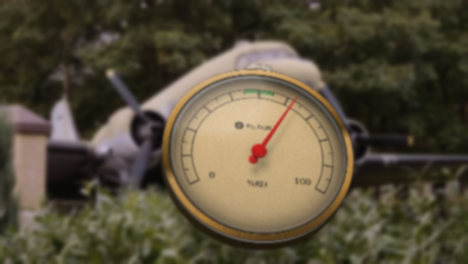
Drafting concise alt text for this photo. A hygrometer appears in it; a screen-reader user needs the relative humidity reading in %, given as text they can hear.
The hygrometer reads 62.5 %
